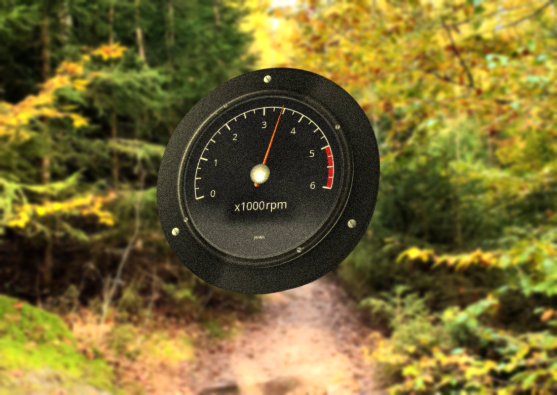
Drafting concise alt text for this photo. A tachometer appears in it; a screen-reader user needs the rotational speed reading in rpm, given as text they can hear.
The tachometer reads 3500 rpm
